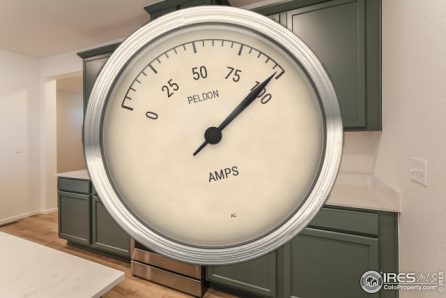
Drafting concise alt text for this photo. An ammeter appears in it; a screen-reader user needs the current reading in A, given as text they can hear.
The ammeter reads 97.5 A
